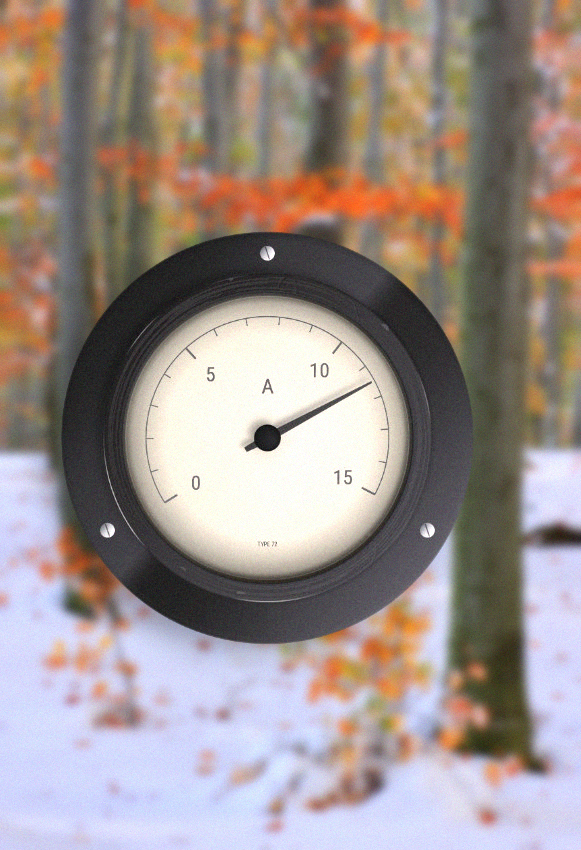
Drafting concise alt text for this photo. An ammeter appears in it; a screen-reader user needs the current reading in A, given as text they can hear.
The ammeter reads 11.5 A
